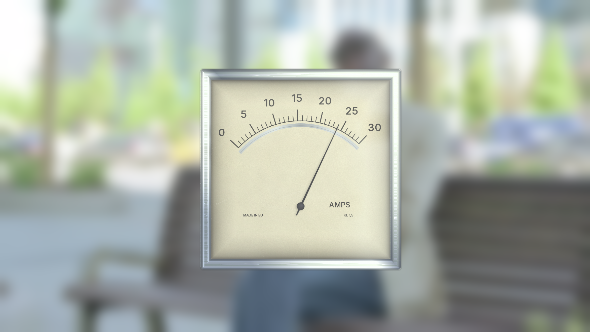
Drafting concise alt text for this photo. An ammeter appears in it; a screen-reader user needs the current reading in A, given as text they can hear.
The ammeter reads 24 A
